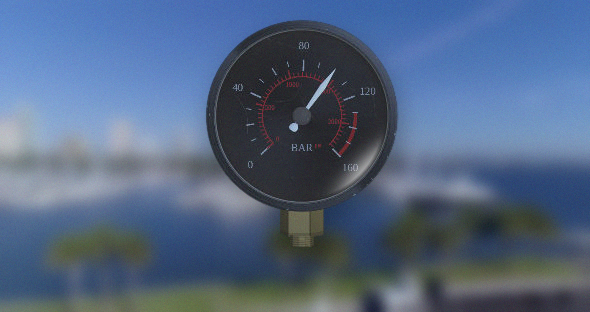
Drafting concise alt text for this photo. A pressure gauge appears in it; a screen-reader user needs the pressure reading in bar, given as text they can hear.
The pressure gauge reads 100 bar
